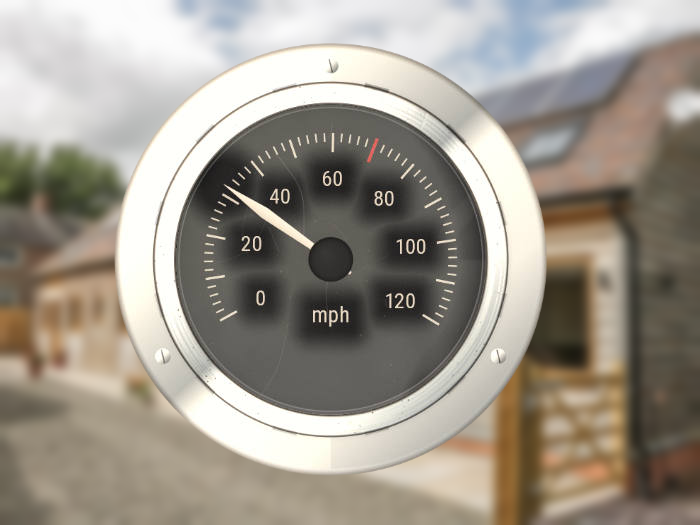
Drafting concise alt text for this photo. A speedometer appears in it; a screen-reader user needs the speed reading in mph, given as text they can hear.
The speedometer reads 32 mph
